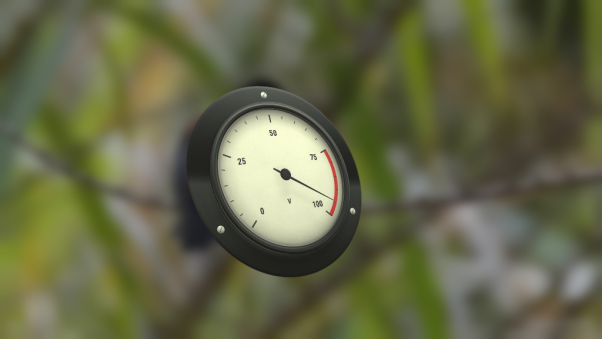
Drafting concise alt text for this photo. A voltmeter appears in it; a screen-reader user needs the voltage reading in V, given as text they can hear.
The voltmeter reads 95 V
